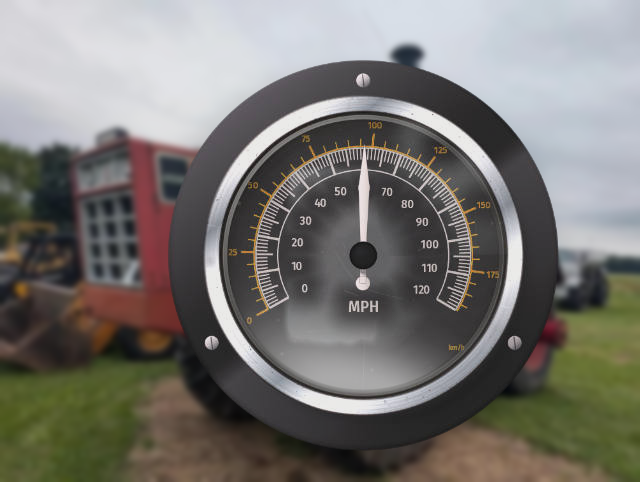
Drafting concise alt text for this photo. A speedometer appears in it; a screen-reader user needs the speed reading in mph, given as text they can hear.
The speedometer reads 60 mph
